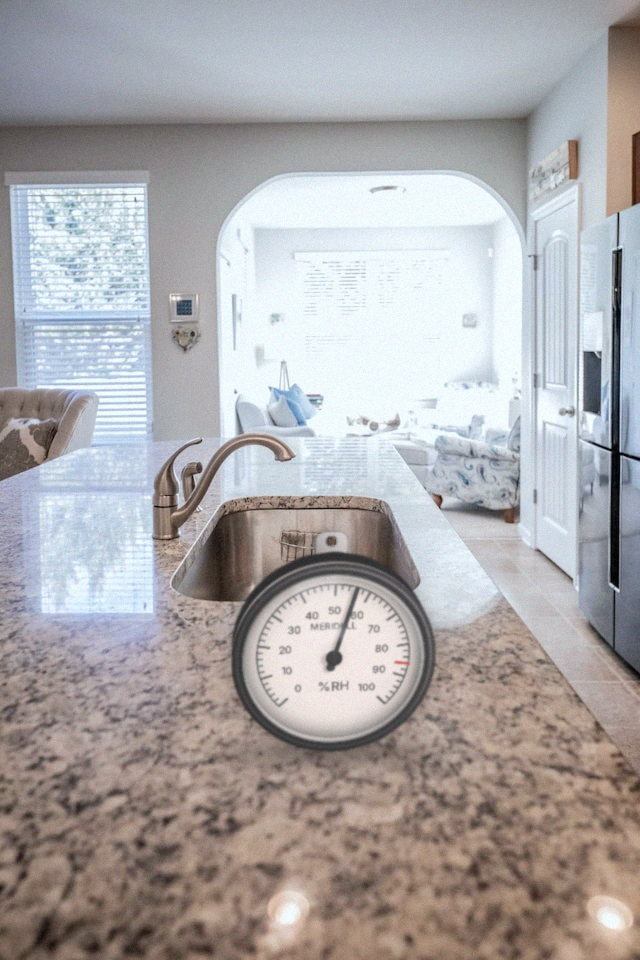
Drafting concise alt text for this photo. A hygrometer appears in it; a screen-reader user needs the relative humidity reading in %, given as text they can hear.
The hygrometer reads 56 %
